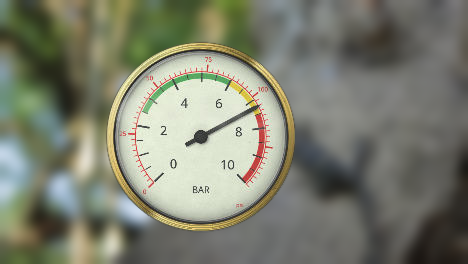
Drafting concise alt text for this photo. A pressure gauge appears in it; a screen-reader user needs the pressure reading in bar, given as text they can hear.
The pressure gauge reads 7.25 bar
